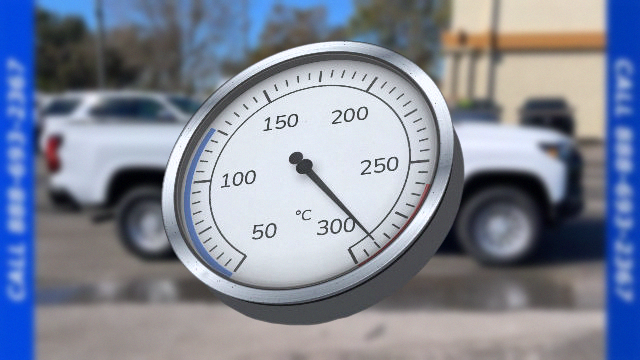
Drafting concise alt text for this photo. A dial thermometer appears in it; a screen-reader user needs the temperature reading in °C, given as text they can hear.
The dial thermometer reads 290 °C
